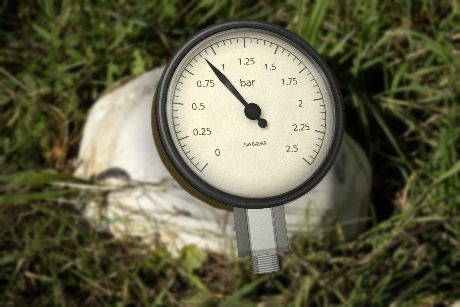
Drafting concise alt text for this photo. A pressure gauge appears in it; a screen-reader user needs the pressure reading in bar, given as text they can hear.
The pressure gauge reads 0.9 bar
